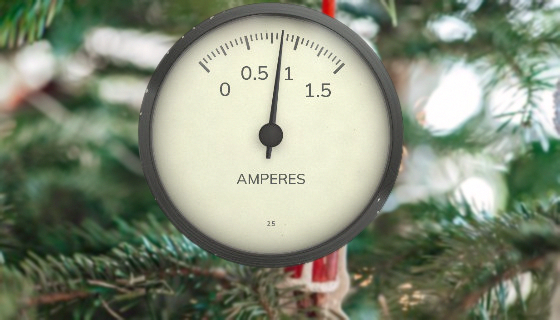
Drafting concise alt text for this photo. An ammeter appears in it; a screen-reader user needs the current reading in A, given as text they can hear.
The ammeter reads 0.85 A
